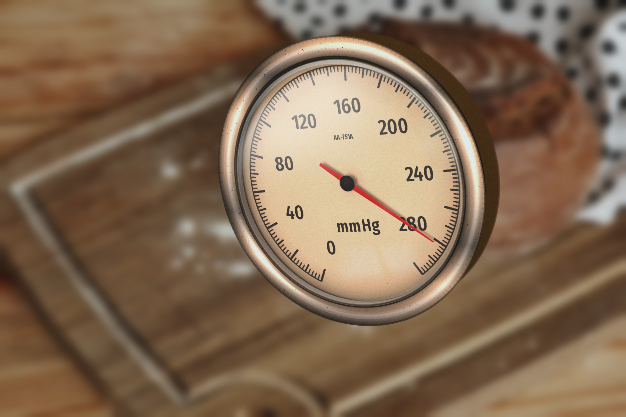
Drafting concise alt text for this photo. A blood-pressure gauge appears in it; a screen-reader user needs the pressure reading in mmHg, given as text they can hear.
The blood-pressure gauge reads 280 mmHg
